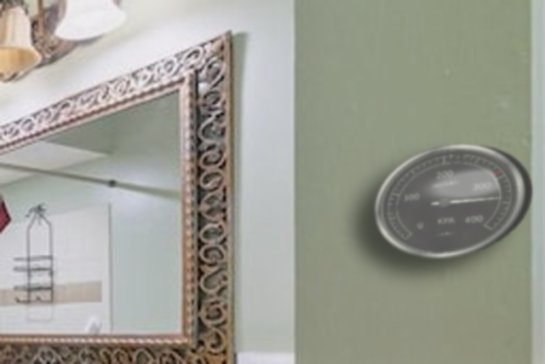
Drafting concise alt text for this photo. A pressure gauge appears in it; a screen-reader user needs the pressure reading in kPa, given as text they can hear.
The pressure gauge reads 340 kPa
